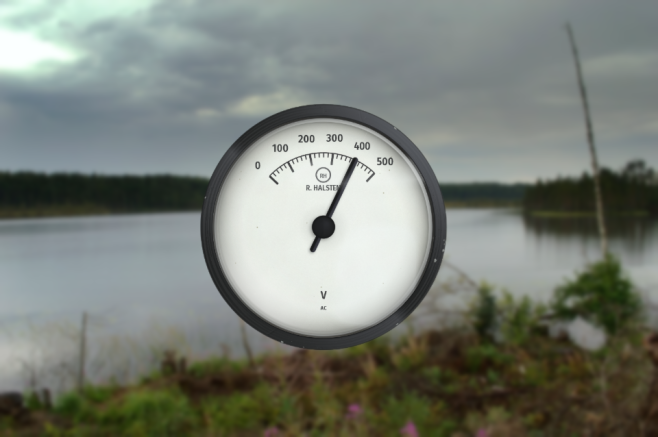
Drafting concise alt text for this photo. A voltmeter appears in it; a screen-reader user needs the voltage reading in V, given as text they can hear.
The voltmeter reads 400 V
